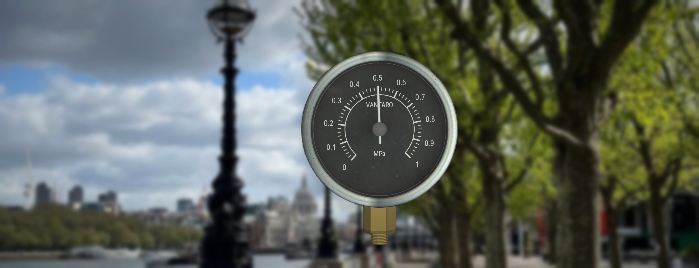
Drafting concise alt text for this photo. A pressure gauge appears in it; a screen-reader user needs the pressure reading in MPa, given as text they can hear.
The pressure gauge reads 0.5 MPa
